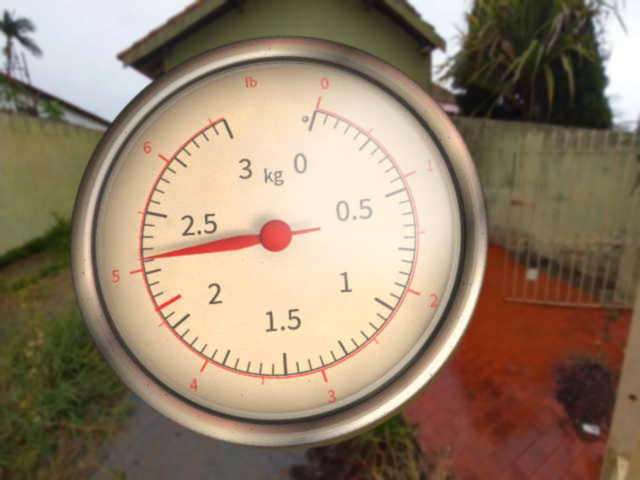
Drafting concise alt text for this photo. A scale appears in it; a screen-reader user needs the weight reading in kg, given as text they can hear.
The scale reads 2.3 kg
